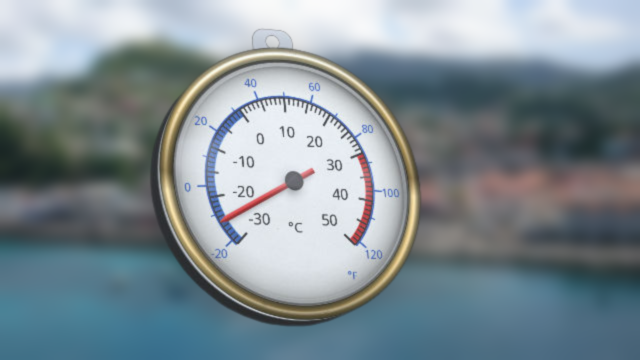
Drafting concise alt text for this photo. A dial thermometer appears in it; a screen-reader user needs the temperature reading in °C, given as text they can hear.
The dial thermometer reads -25 °C
